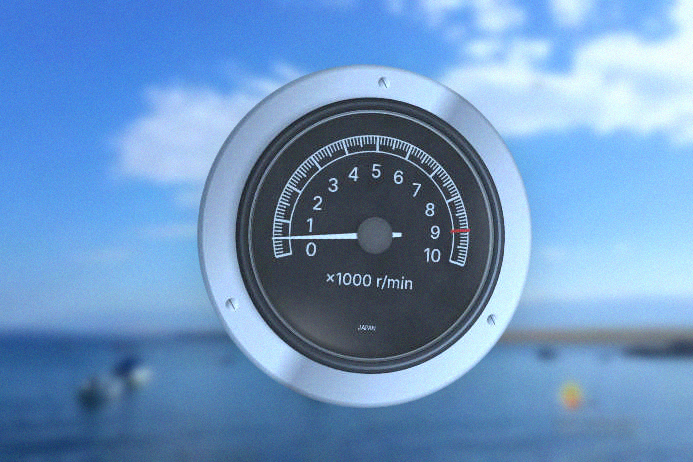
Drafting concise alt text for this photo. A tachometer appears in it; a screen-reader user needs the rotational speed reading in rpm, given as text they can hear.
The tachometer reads 500 rpm
